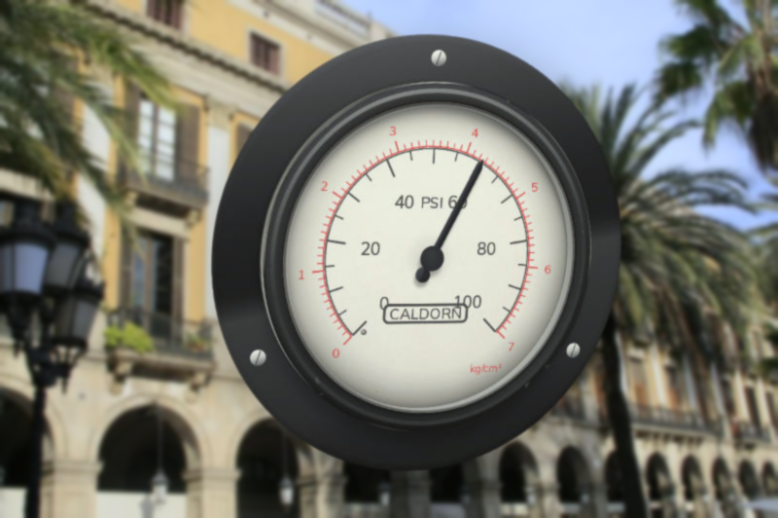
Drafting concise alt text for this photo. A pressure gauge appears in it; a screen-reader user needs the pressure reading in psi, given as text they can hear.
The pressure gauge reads 60 psi
